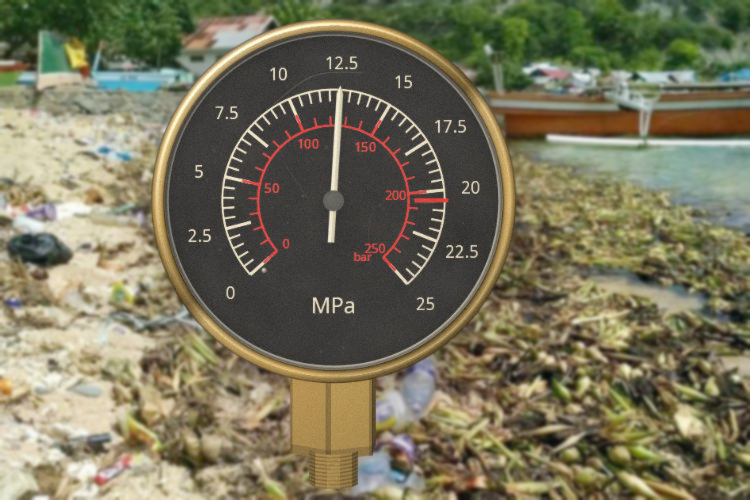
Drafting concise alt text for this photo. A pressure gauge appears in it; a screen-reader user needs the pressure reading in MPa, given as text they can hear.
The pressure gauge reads 12.5 MPa
